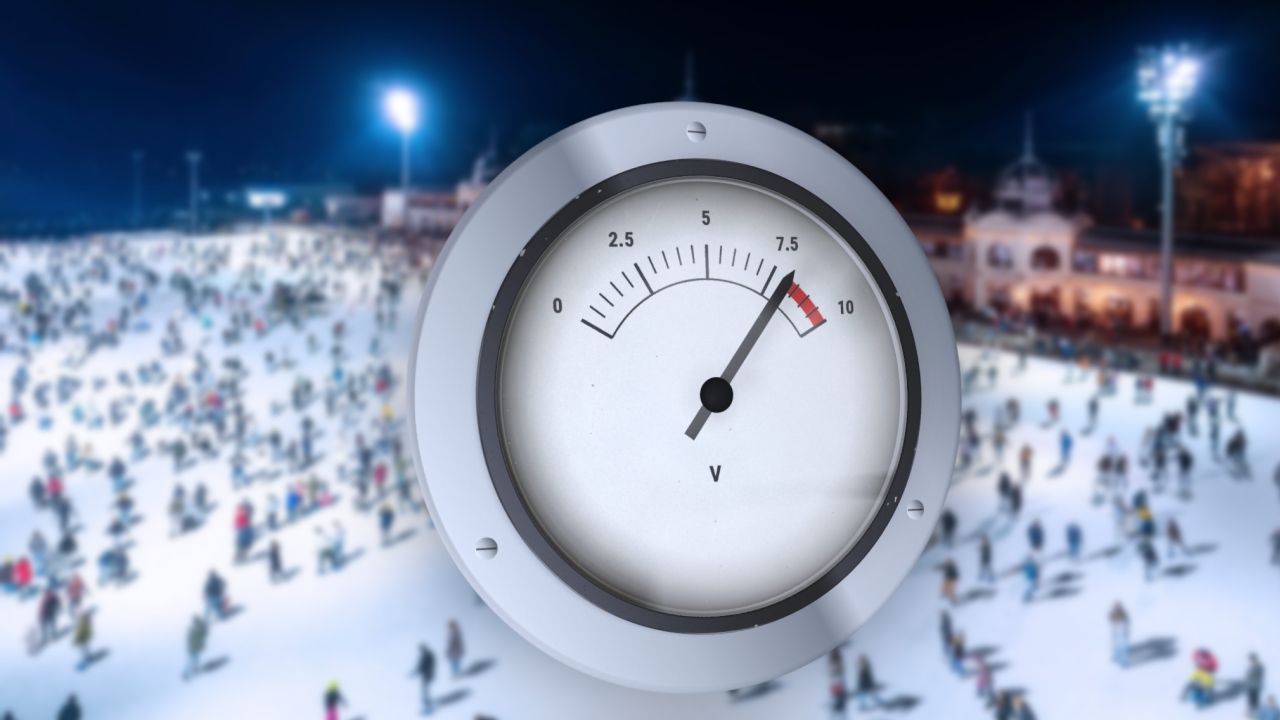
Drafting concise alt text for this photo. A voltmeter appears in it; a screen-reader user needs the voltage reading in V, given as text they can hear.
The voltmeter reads 8 V
